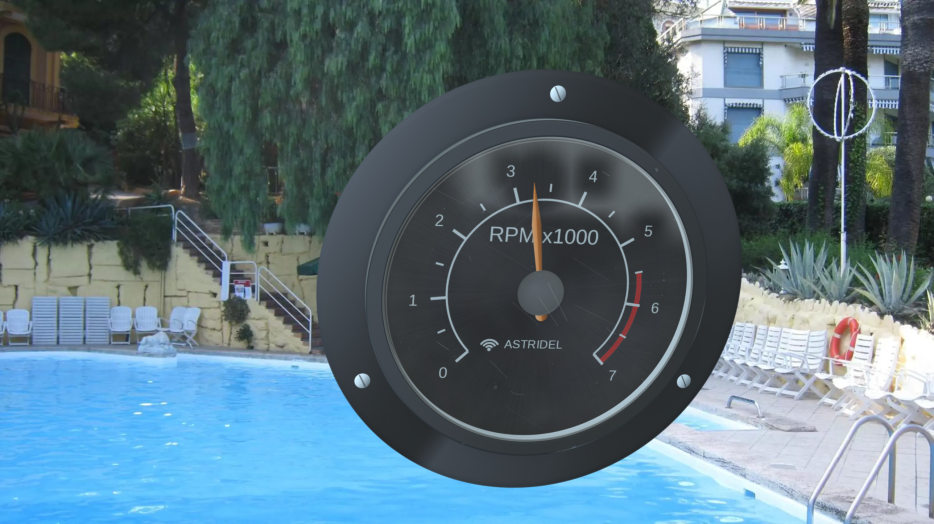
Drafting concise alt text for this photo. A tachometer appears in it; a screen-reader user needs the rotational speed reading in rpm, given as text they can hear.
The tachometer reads 3250 rpm
